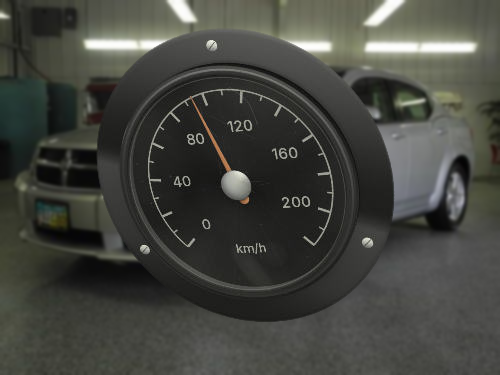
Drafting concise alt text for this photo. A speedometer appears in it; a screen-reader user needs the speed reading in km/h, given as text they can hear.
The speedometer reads 95 km/h
